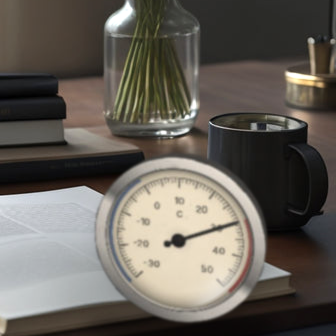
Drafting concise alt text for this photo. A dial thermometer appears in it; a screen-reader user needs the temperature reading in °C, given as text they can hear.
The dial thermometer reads 30 °C
